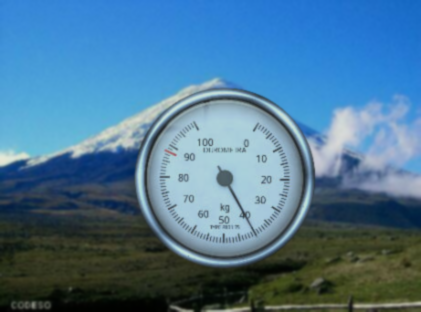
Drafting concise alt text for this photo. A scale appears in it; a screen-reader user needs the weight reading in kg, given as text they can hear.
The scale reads 40 kg
